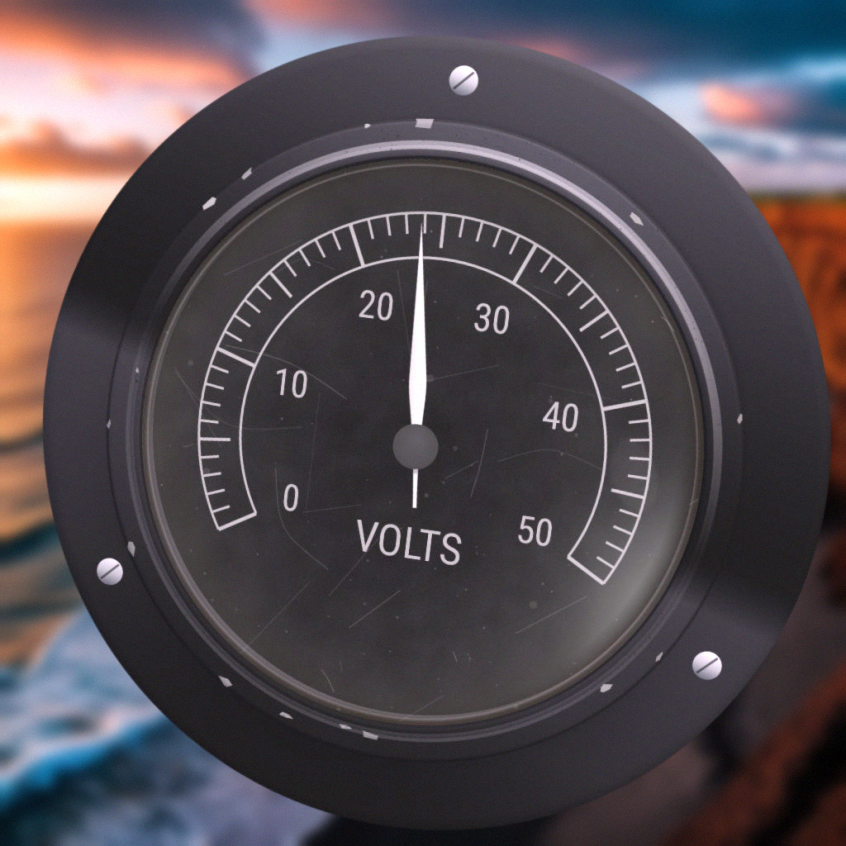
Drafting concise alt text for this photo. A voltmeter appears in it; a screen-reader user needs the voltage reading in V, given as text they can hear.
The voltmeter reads 24 V
